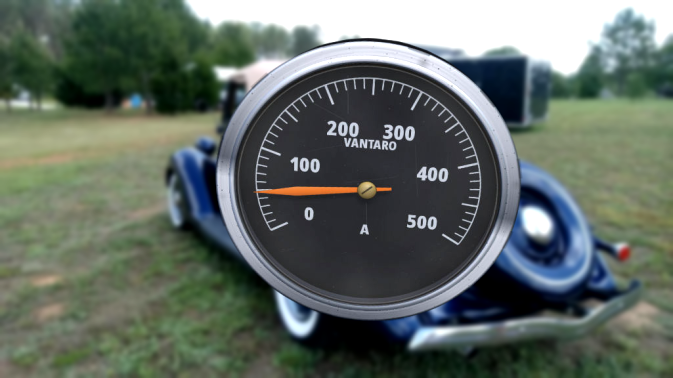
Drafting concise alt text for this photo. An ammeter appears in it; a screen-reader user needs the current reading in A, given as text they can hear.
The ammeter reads 50 A
